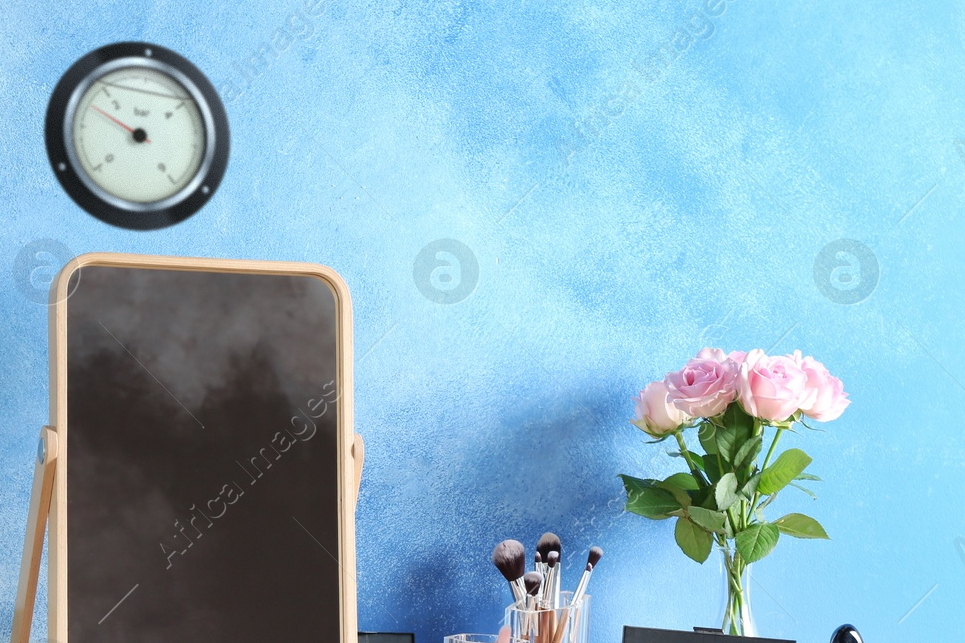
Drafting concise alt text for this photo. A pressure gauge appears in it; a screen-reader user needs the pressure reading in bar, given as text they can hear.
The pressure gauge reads 1.5 bar
